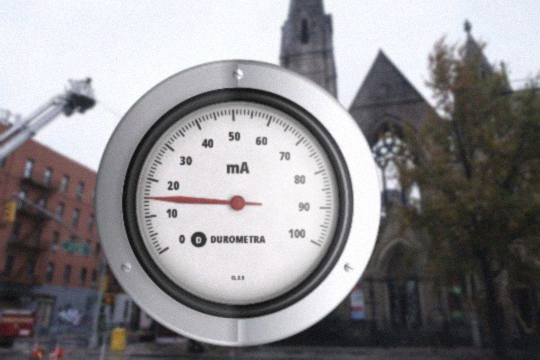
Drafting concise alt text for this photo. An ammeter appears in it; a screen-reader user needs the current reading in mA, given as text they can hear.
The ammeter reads 15 mA
